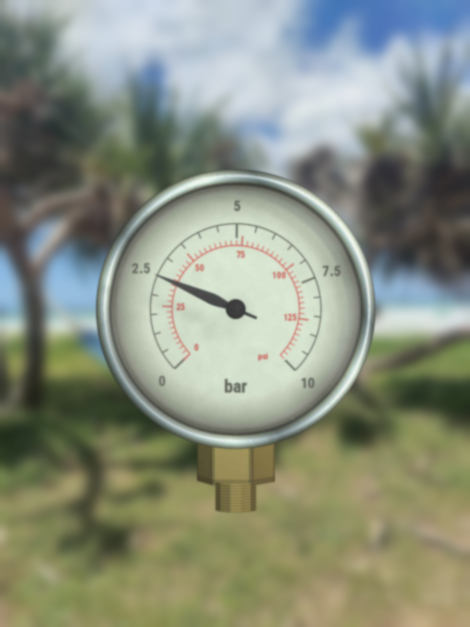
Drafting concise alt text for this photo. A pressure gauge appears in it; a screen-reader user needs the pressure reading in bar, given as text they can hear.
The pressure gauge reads 2.5 bar
